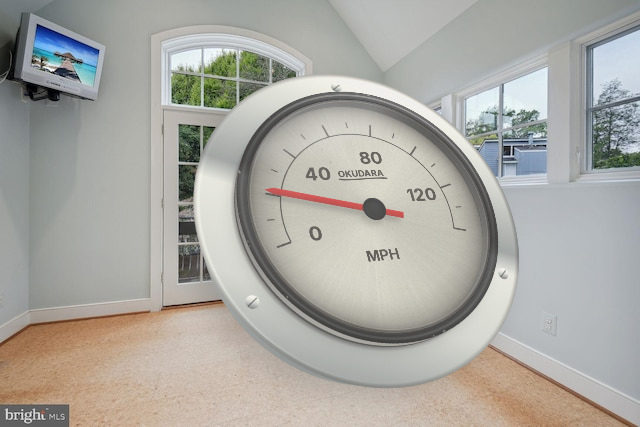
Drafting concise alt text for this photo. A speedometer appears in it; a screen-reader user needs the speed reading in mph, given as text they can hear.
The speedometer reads 20 mph
